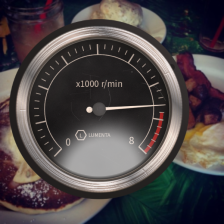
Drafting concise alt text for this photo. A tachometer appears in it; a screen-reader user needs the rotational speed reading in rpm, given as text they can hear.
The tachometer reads 6600 rpm
